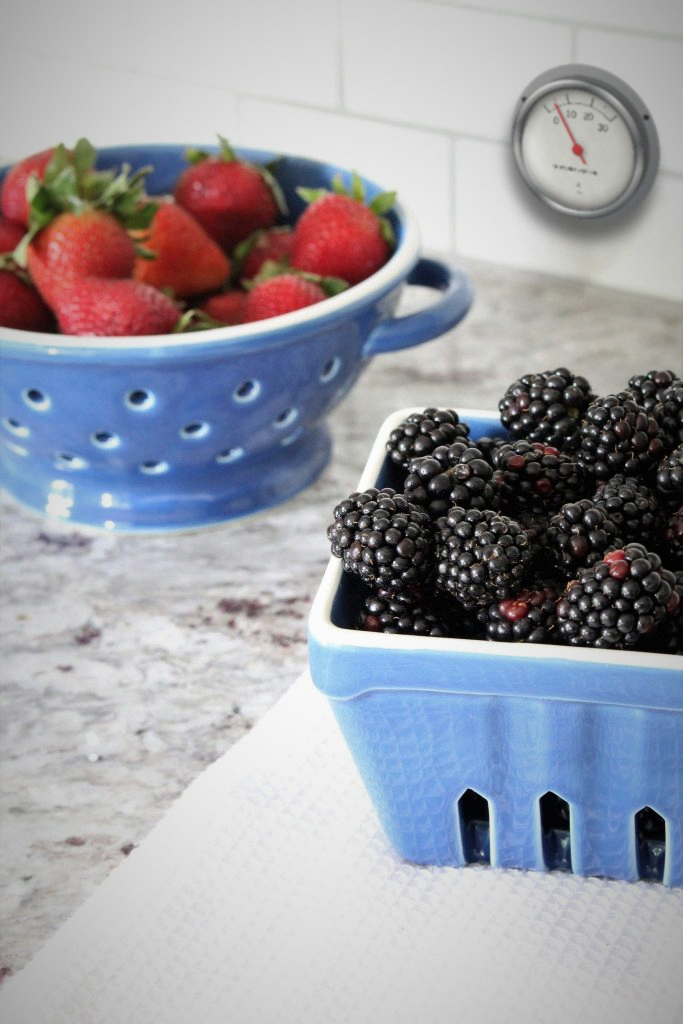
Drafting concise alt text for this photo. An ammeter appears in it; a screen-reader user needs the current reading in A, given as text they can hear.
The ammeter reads 5 A
